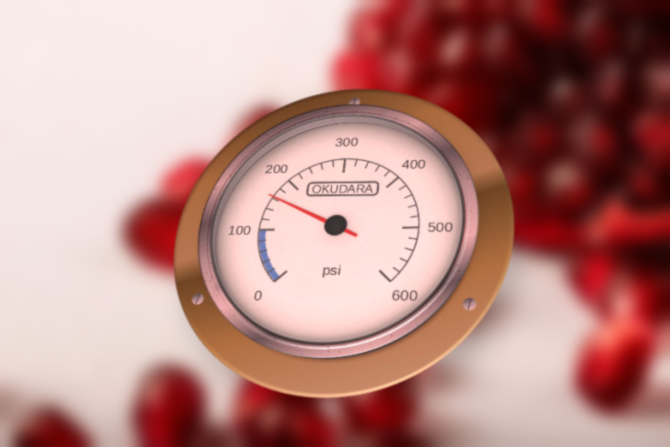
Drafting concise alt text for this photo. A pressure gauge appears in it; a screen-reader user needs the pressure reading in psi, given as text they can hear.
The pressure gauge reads 160 psi
